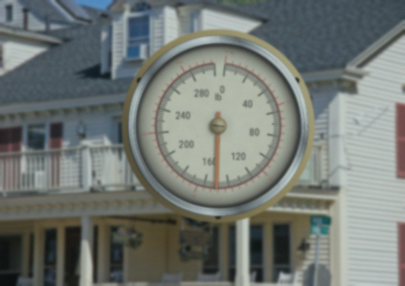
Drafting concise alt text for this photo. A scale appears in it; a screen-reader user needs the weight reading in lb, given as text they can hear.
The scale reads 150 lb
